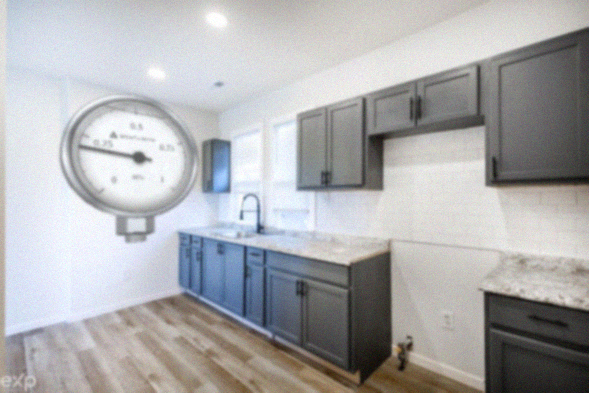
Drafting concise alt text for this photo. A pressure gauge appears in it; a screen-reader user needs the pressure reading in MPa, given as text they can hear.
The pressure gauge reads 0.2 MPa
